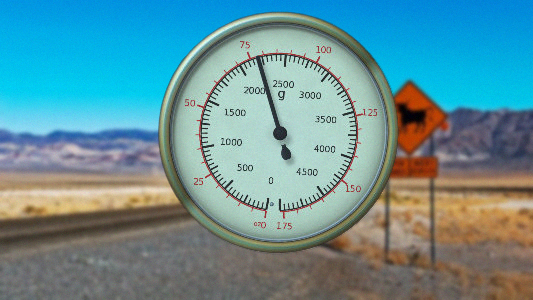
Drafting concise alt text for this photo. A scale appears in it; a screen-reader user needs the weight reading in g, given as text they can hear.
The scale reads 2200 g
